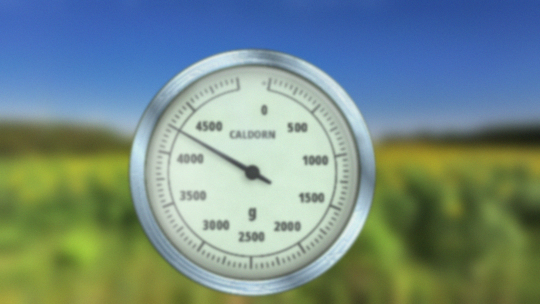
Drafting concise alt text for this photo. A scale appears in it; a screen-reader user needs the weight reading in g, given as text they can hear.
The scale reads 4250 g
